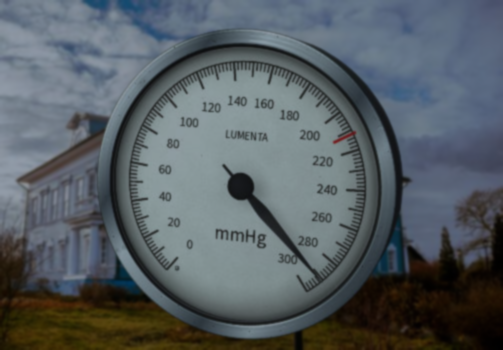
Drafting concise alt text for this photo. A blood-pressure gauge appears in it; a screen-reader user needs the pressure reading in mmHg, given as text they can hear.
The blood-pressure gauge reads 290 mmHg
